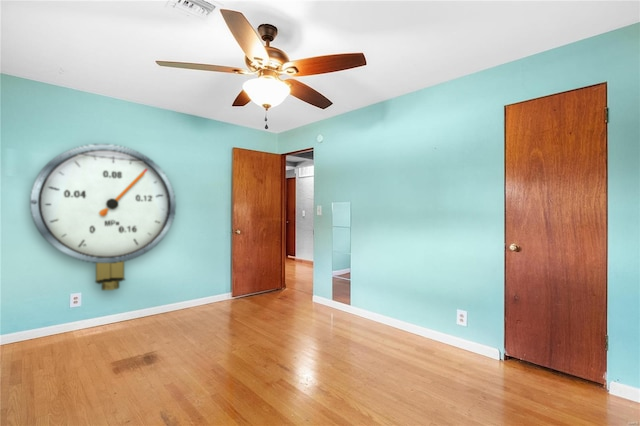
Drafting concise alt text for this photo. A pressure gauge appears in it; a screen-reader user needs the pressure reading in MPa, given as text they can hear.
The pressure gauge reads 0.1 MPa
